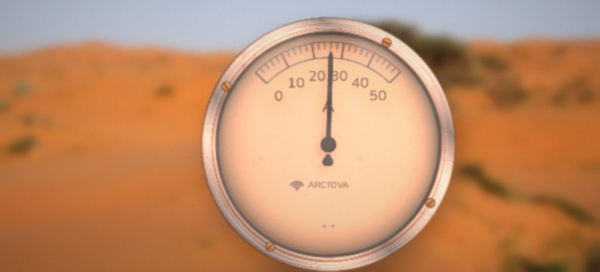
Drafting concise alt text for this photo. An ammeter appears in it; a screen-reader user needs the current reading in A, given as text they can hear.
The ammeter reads 26 A
